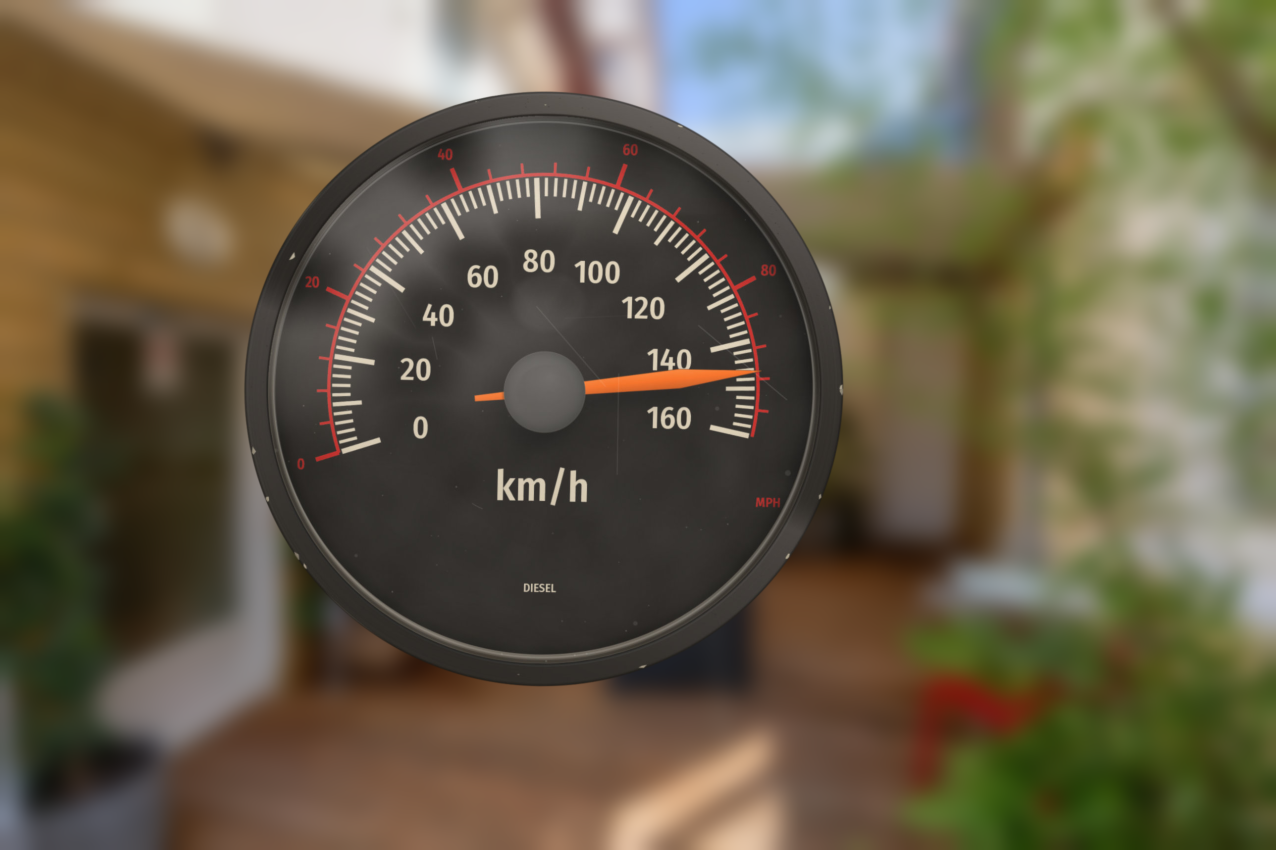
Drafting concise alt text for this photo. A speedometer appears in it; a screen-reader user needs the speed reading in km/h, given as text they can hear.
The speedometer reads 146 km/h
